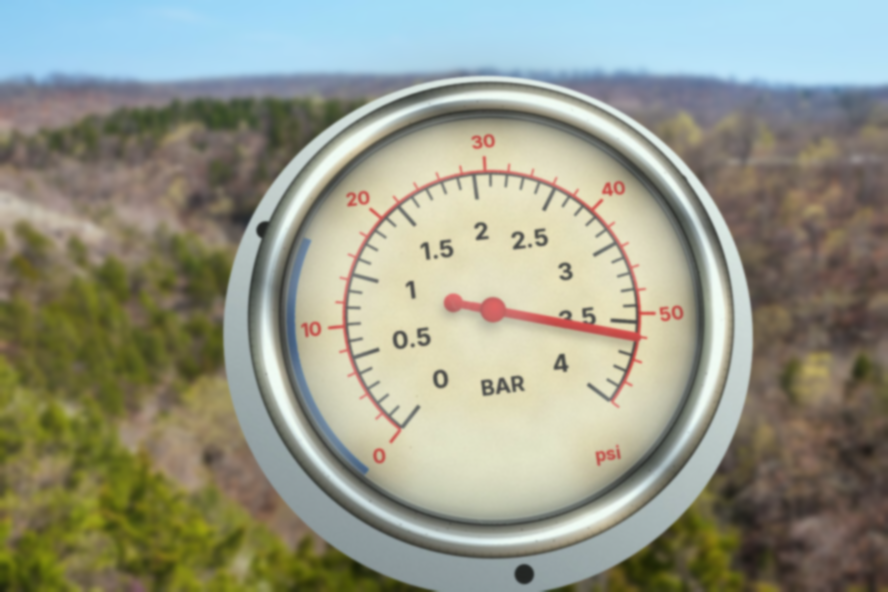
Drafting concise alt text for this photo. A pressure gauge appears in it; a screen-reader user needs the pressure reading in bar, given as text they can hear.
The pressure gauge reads 3.6 bar
